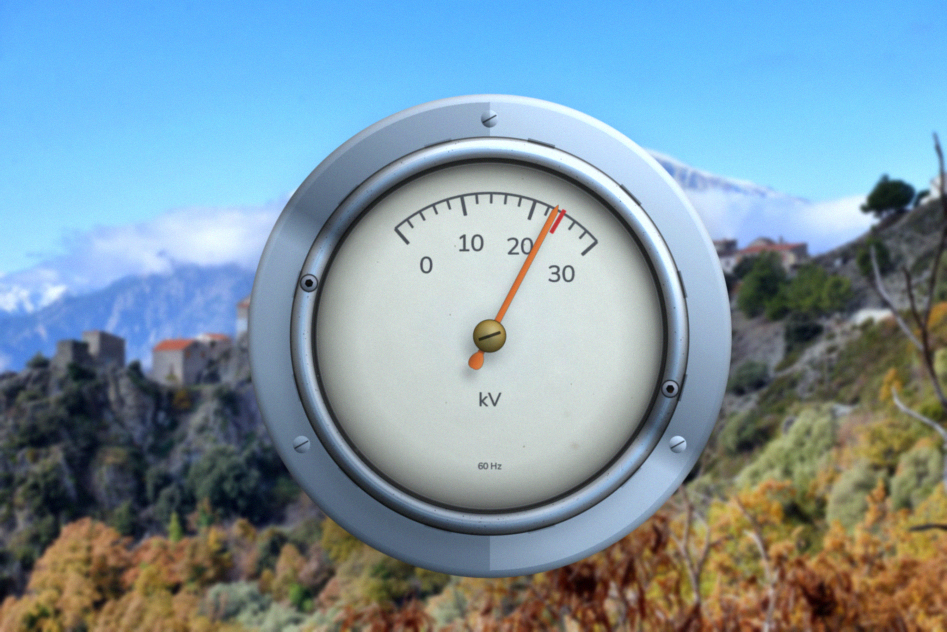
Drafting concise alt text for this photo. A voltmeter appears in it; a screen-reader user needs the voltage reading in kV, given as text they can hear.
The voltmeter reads 23 kV
